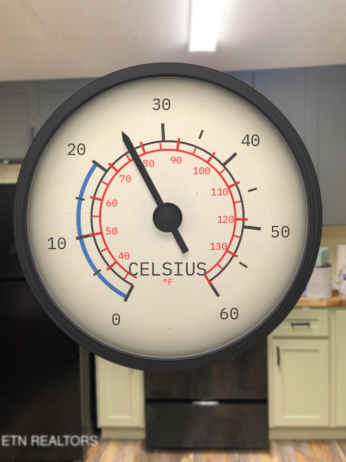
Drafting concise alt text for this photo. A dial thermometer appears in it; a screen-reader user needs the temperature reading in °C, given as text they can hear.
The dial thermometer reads 25 °C
